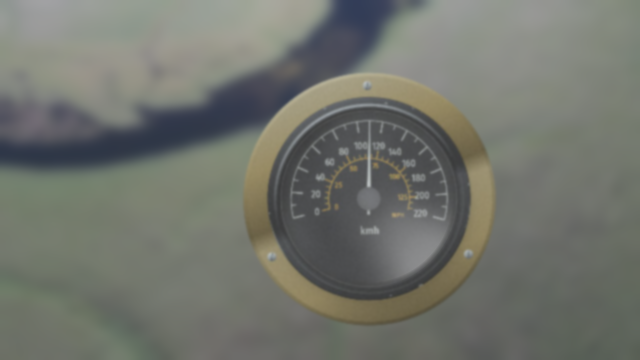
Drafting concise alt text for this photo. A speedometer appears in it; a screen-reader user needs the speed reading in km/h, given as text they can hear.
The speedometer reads 110 km/h
